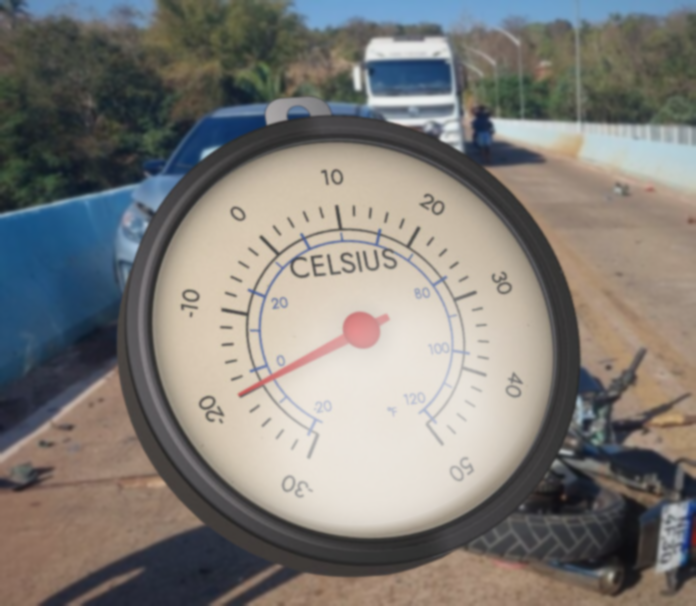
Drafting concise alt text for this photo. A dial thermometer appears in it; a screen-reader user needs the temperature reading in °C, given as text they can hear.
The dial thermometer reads -20 °C
